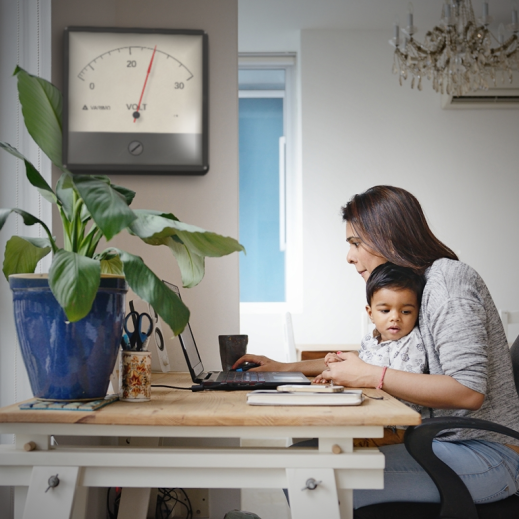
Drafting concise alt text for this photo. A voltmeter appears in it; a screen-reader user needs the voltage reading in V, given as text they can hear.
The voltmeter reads 24 V
